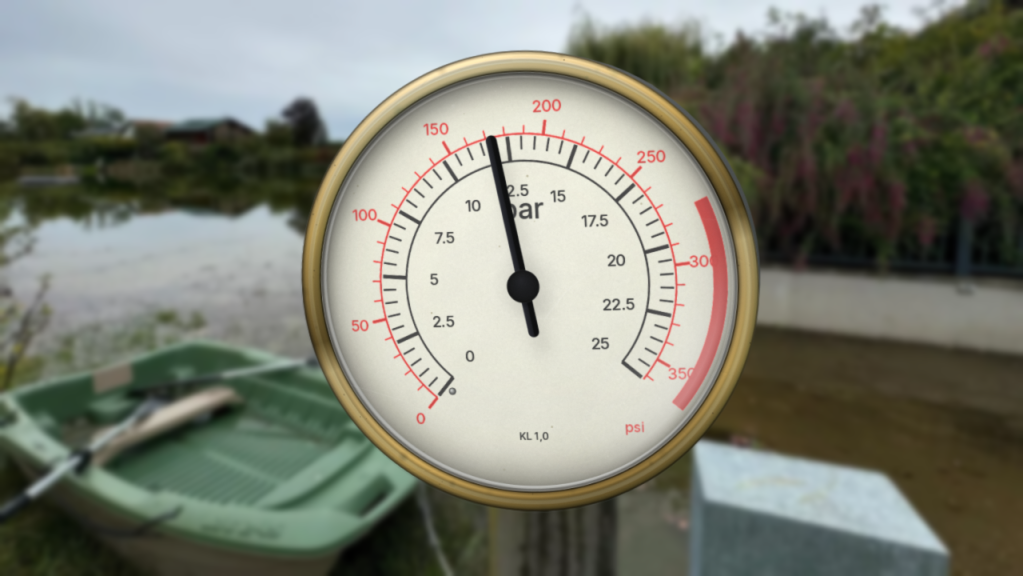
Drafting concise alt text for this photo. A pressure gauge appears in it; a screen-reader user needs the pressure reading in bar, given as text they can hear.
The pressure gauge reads 12 bar
